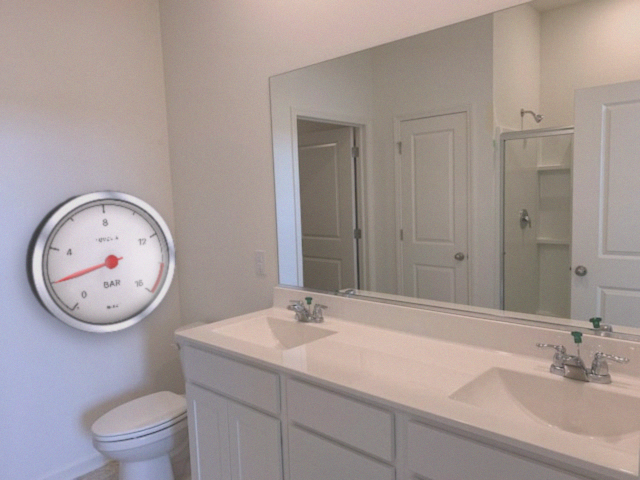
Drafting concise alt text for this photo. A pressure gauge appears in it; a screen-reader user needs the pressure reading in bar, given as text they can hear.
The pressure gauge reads 2 bar
